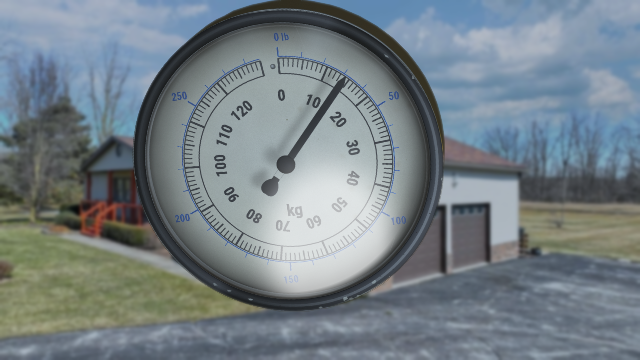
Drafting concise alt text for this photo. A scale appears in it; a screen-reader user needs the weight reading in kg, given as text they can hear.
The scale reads 14 kg
